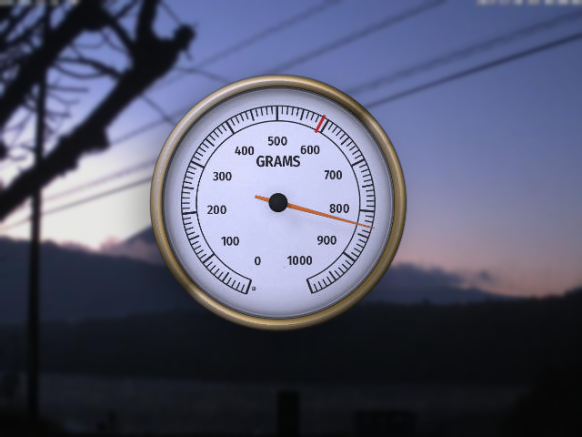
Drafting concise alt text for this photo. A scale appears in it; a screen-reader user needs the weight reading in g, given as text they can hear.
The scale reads 830 g
